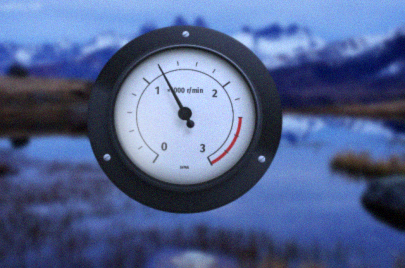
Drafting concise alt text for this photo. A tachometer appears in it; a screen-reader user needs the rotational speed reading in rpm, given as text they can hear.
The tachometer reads 1200 rpm
